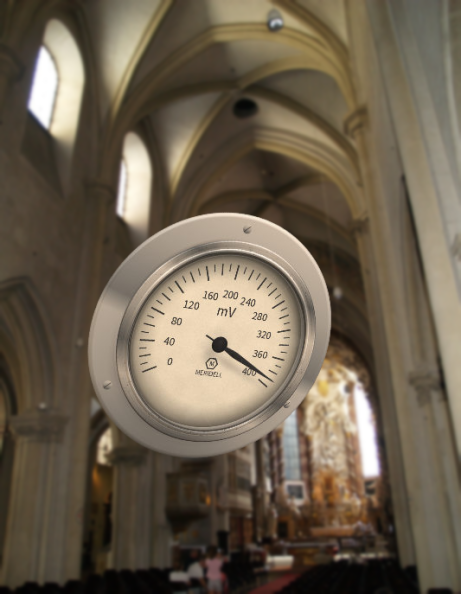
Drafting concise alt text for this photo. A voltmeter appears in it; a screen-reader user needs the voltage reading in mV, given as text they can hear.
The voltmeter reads 390 mV
